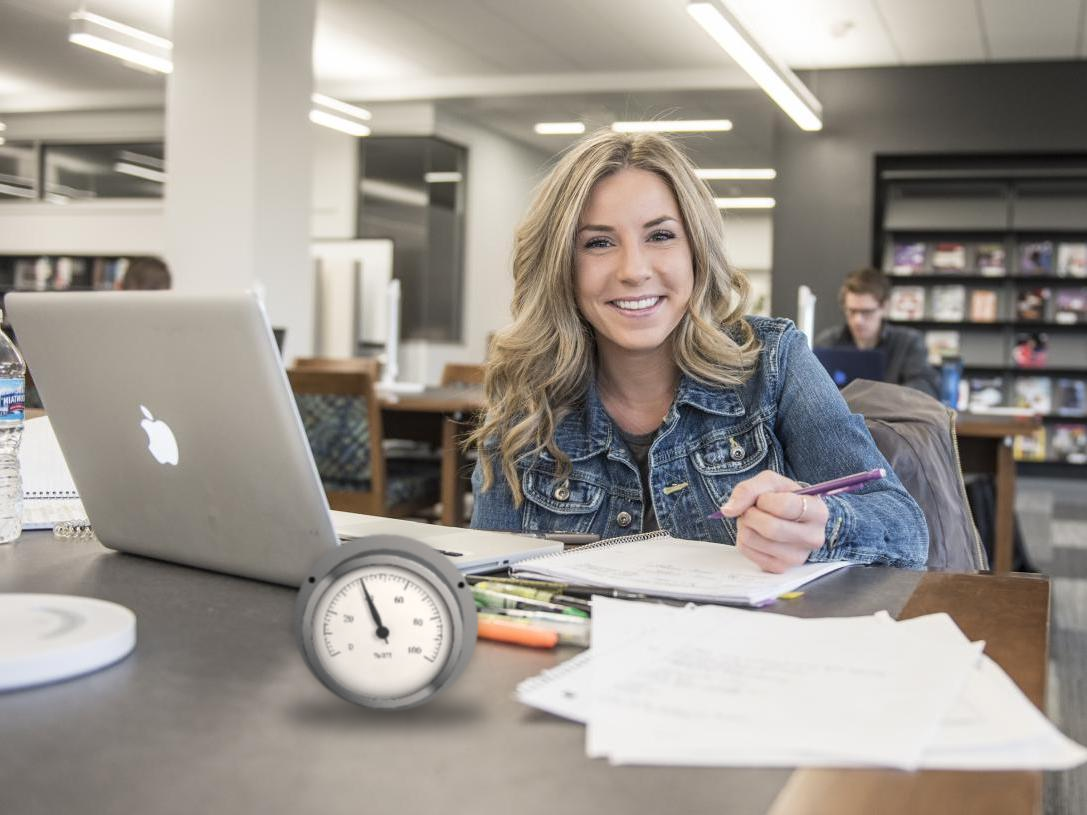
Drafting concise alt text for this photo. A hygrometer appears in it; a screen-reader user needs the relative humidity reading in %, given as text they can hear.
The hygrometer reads 40 %
